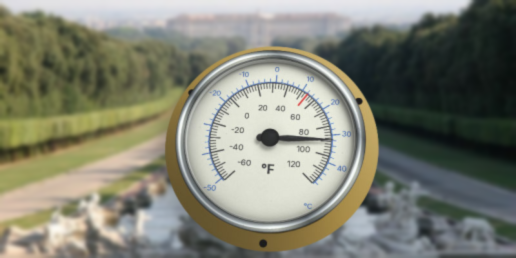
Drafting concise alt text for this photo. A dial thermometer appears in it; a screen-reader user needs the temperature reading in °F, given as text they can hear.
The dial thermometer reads 90 °F
